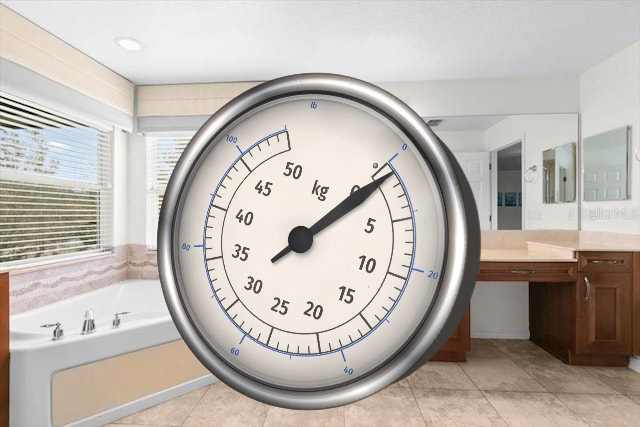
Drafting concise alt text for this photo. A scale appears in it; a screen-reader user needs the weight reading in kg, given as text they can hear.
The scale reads 1 kg
